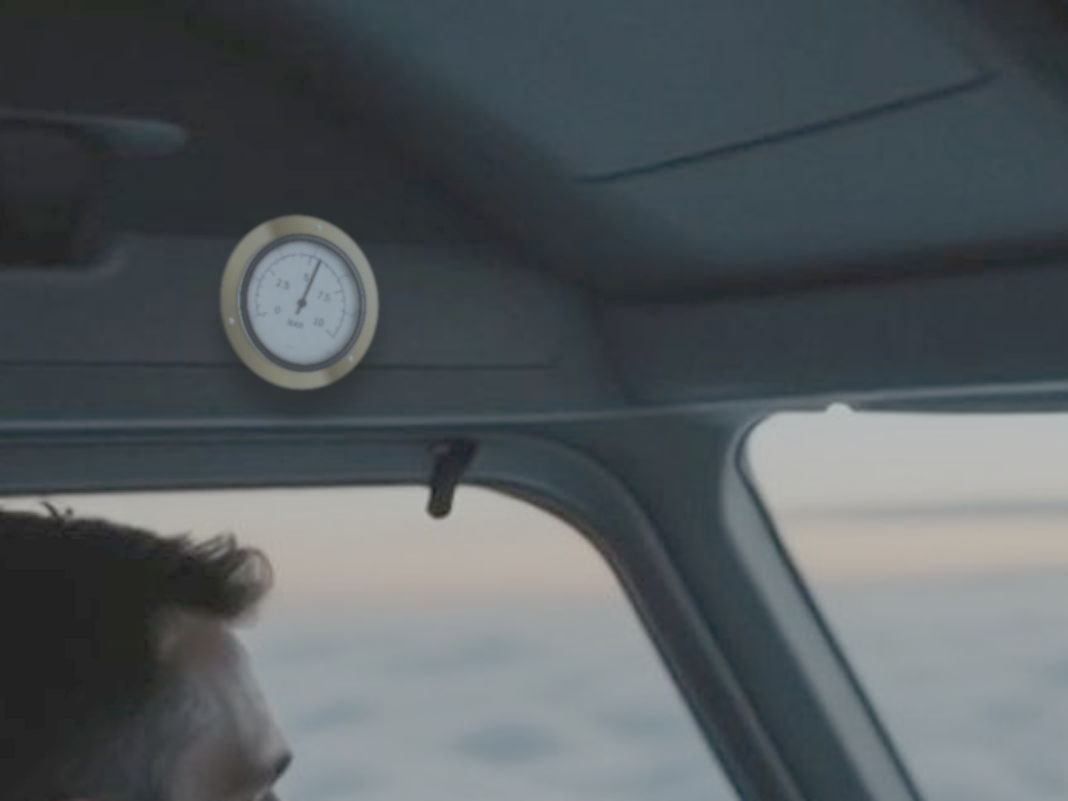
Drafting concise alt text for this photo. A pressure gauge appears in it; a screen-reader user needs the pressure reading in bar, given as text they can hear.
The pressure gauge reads 5.5 bar
